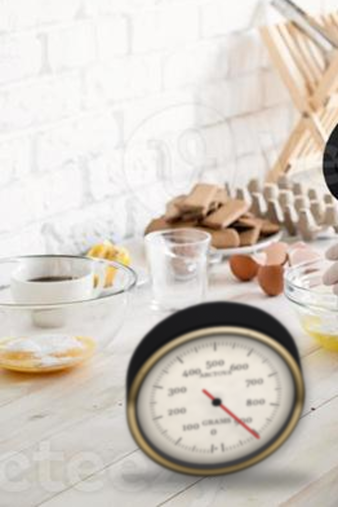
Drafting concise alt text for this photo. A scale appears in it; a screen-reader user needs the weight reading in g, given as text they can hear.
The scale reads 900 g
